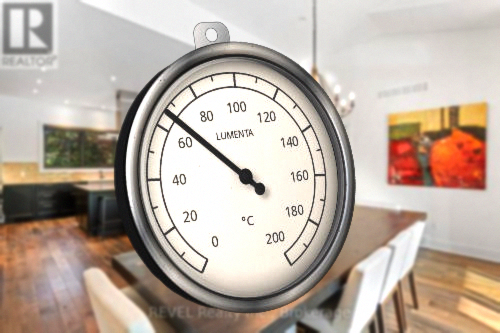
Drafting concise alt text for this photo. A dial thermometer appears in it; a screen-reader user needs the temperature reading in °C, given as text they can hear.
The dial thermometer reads 65 °C
